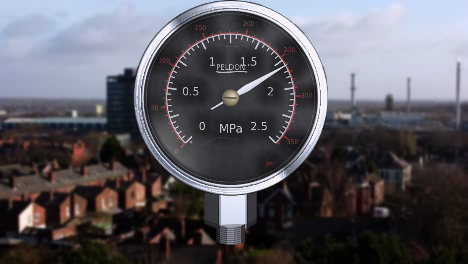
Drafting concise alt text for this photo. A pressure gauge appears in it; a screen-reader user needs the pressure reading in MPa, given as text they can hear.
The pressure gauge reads 1.8 MPa
